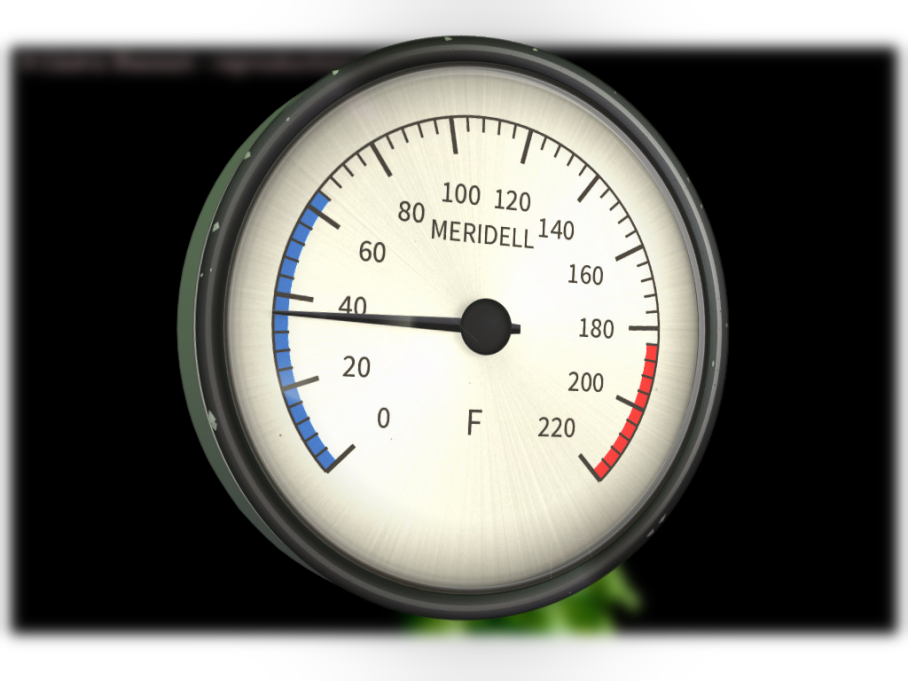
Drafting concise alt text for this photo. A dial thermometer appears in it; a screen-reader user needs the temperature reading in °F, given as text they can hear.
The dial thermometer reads 36 °F
